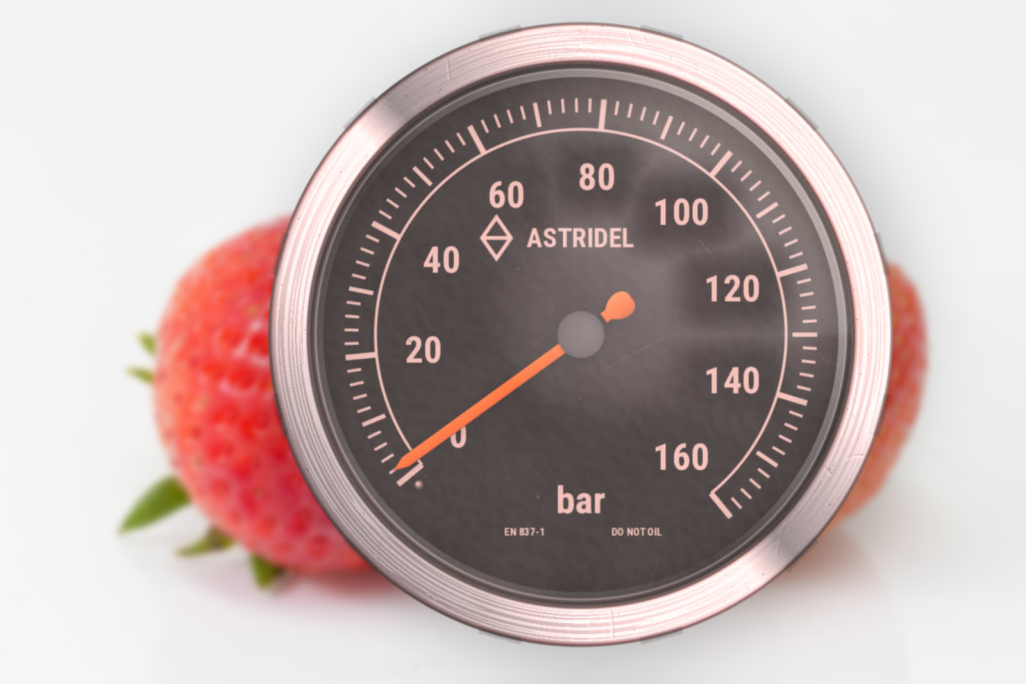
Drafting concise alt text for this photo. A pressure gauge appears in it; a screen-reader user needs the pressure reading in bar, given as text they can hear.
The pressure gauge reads 2 bar
